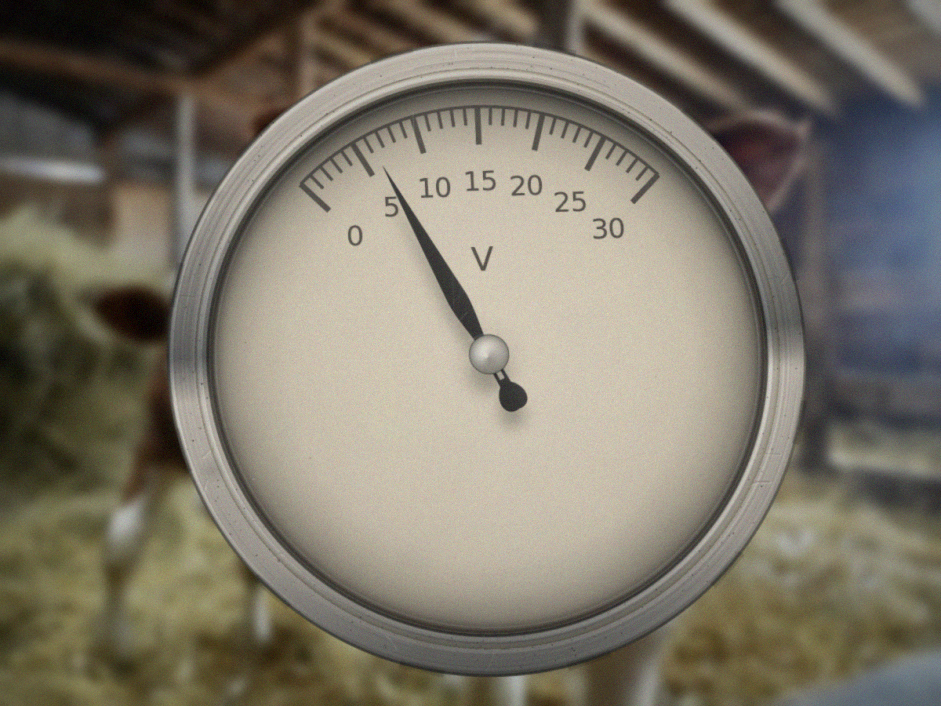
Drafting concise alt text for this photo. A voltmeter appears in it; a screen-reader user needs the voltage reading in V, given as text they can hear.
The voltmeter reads 6 V
